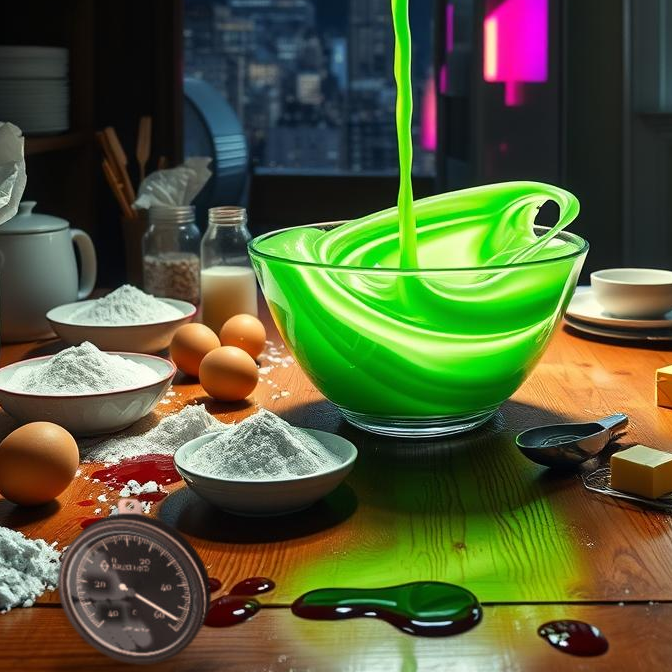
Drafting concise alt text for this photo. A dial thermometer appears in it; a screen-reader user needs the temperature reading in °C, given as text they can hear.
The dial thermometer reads 55 °C
